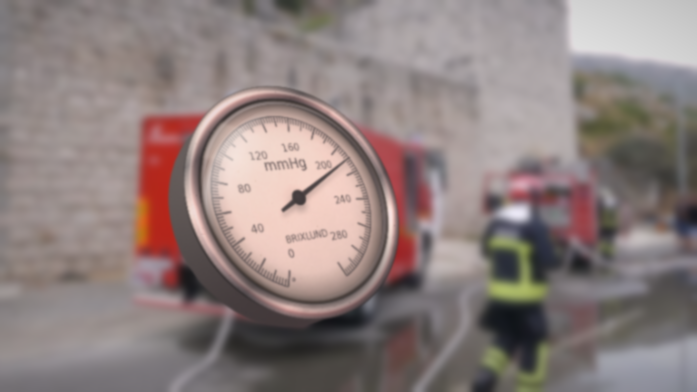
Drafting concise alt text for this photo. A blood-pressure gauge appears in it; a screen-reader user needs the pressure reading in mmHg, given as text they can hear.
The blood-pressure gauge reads 210 mmHg
